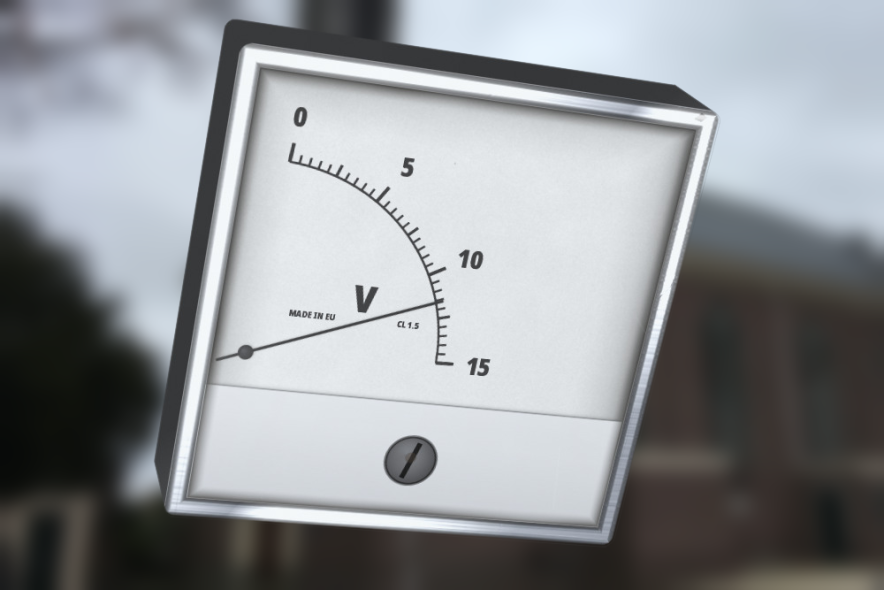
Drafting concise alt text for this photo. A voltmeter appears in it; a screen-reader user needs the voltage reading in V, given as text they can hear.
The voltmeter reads 11.5 V
